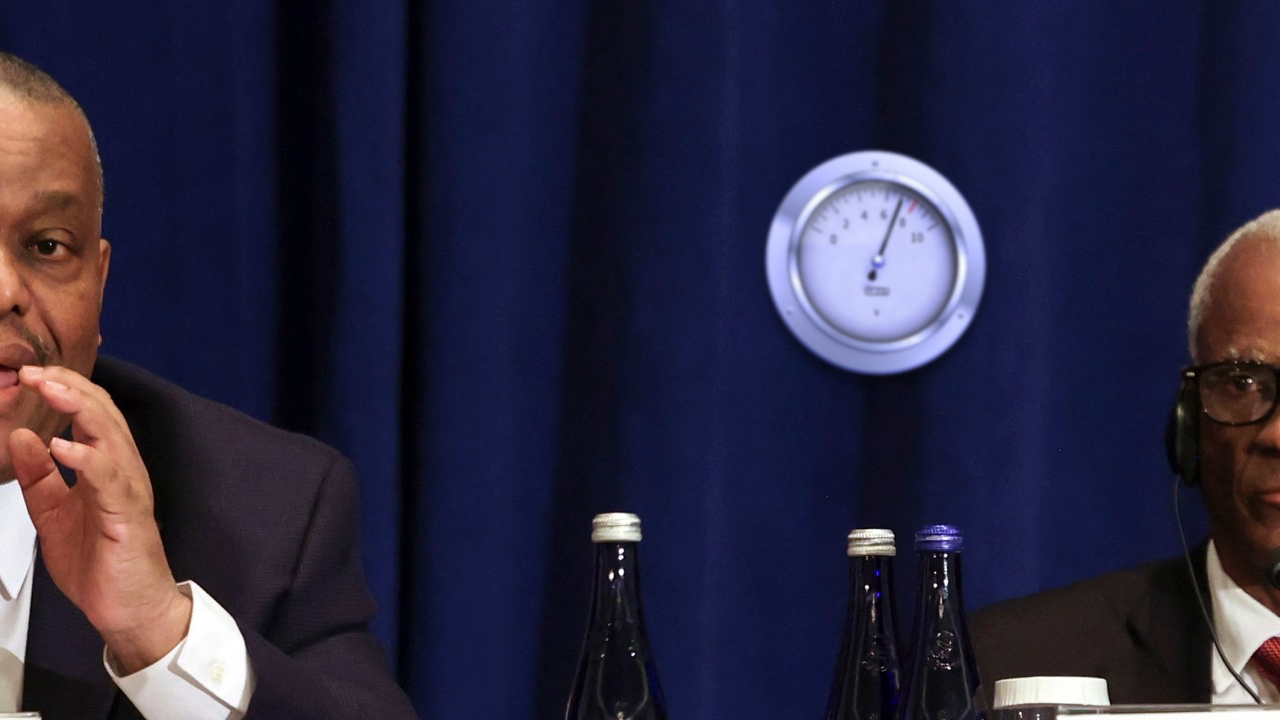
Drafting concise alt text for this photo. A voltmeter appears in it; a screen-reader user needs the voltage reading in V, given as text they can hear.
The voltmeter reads 7 V
